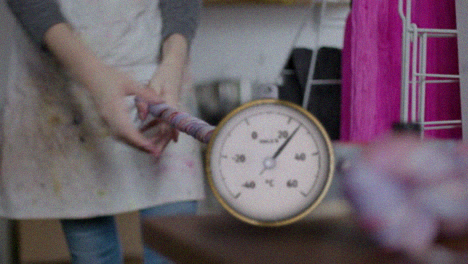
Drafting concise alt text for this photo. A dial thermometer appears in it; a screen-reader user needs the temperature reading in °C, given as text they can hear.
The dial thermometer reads 25 °C
